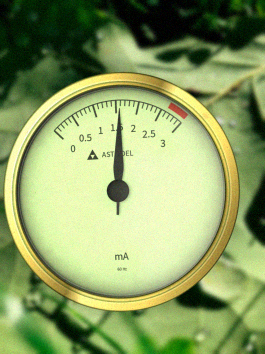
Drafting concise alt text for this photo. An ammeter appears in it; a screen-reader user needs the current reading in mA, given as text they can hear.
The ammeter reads 1.6 mA
